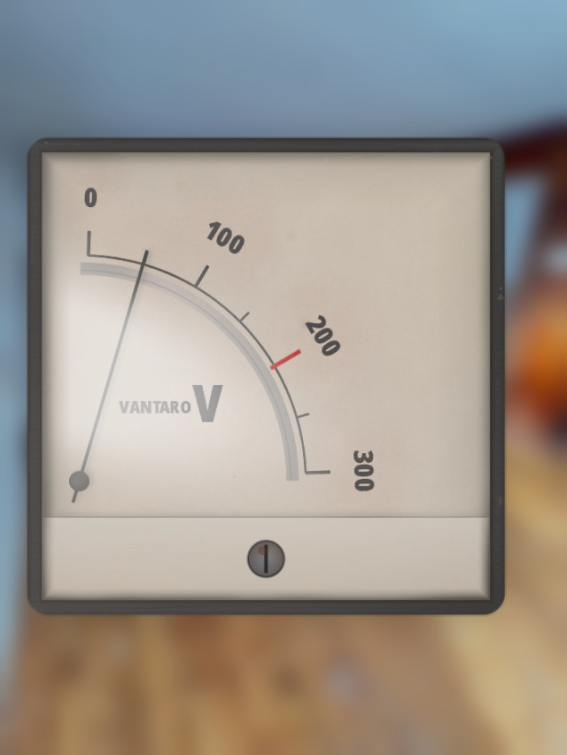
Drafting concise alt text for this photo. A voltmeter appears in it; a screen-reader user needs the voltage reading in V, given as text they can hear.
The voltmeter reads 50 V
